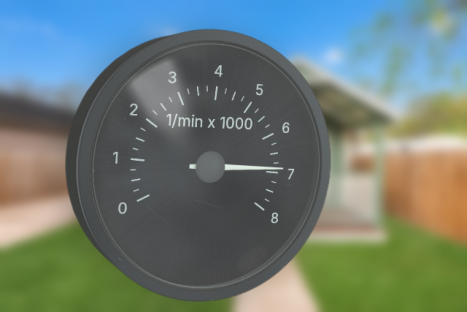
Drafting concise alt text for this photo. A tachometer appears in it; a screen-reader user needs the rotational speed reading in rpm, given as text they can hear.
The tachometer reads 6875 rpm
